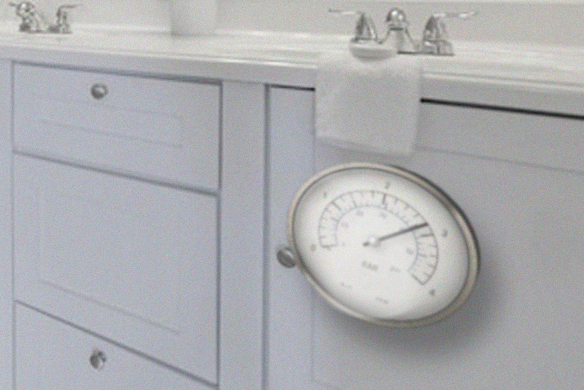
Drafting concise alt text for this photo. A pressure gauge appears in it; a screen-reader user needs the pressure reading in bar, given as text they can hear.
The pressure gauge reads 2.8 bar
